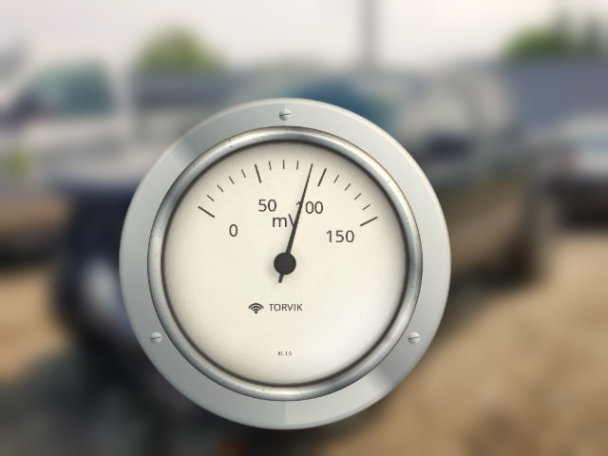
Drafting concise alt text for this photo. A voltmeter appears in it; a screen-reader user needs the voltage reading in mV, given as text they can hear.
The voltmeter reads 90 mV
